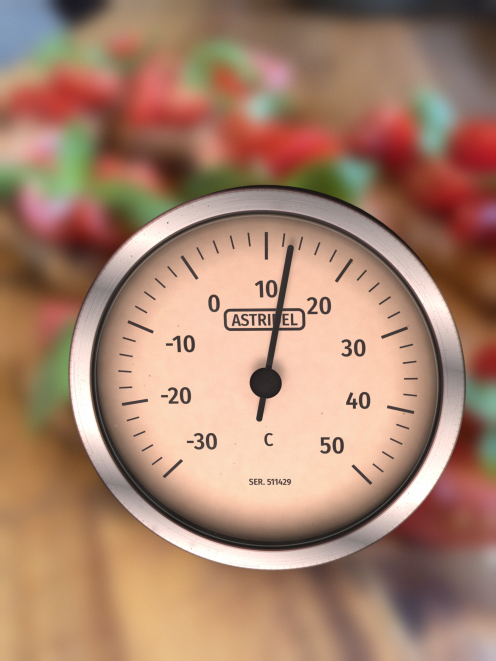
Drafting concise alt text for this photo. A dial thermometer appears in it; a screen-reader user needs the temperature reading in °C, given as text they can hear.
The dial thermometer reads 13 °C
